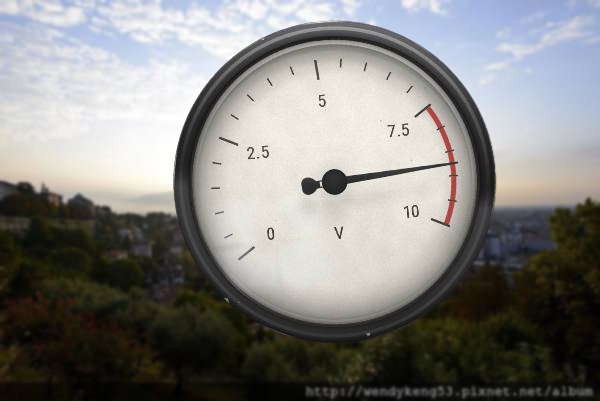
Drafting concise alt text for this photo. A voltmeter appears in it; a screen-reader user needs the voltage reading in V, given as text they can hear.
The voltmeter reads 8.75 V
